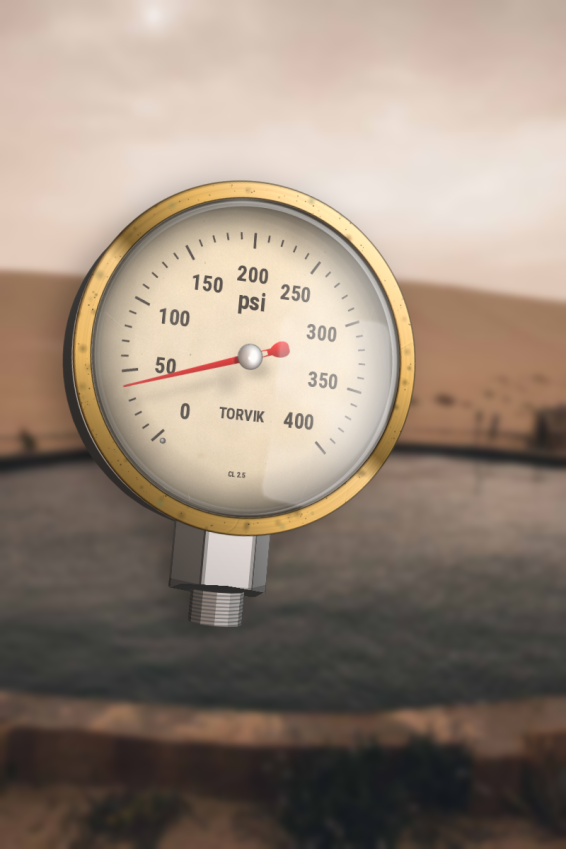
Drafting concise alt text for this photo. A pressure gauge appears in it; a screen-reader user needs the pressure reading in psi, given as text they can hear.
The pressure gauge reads 40 psi
